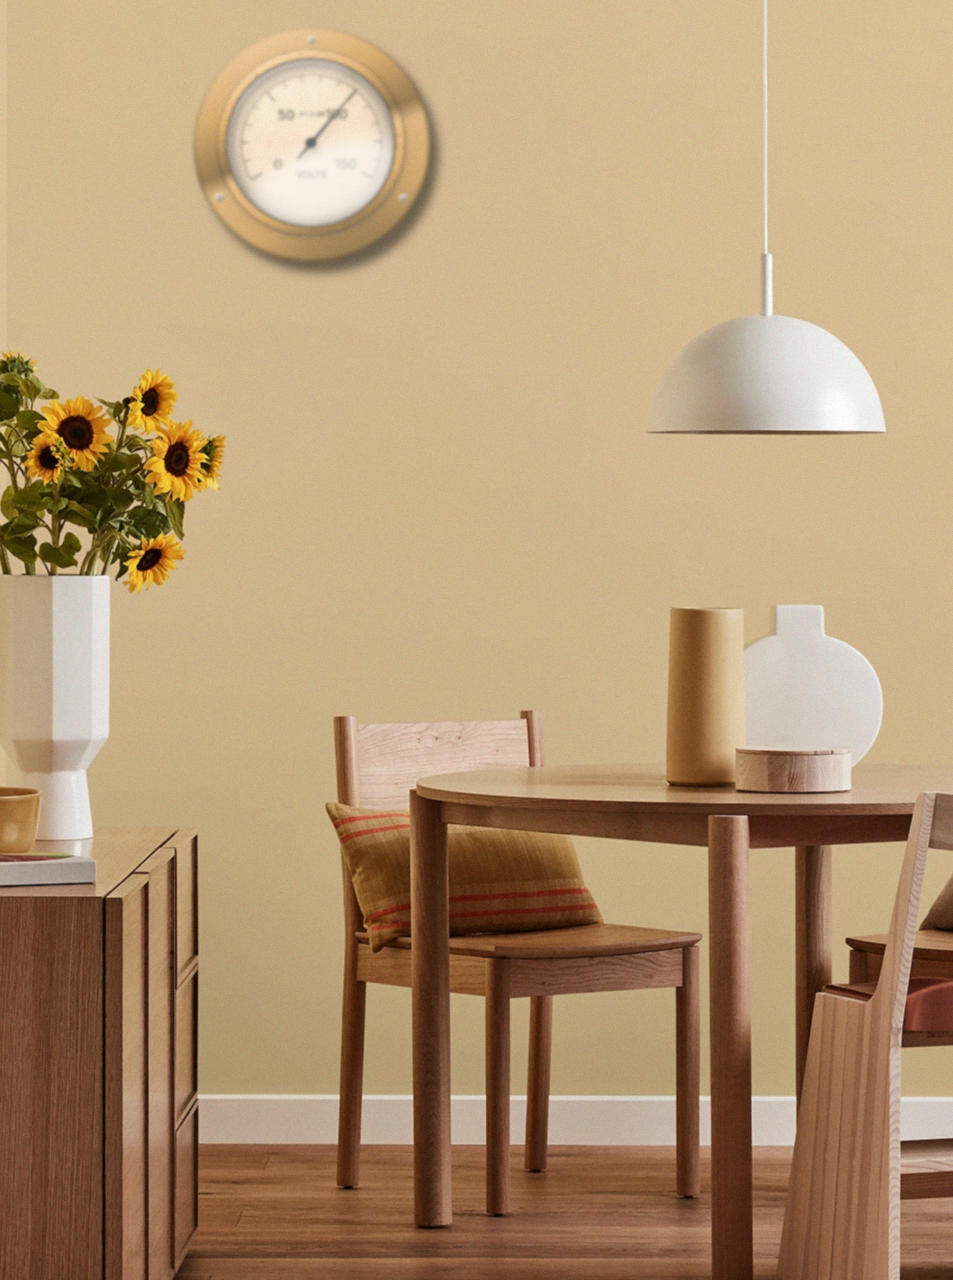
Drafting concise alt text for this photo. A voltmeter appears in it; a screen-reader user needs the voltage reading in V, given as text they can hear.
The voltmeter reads 100 V
